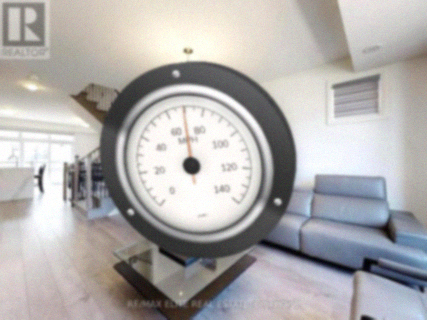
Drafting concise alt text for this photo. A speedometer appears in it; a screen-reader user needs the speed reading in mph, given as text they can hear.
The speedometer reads 70 mph
